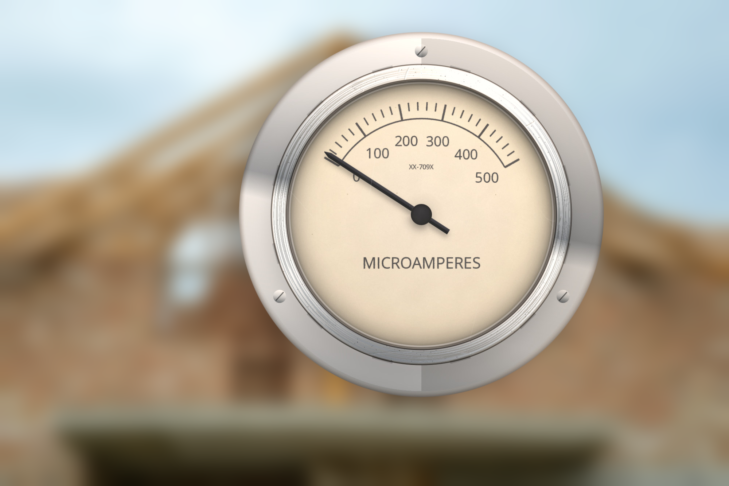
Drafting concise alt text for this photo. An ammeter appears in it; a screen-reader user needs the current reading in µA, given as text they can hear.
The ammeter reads 10 µA
